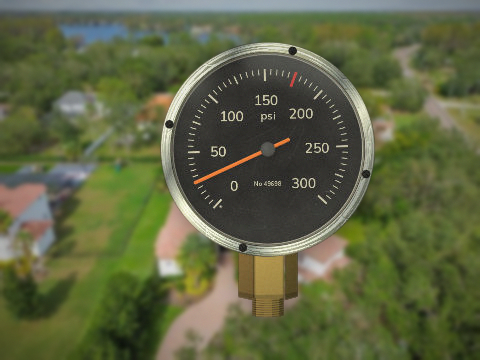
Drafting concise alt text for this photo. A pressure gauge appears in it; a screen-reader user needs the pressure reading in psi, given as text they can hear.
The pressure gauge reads 25 psi
